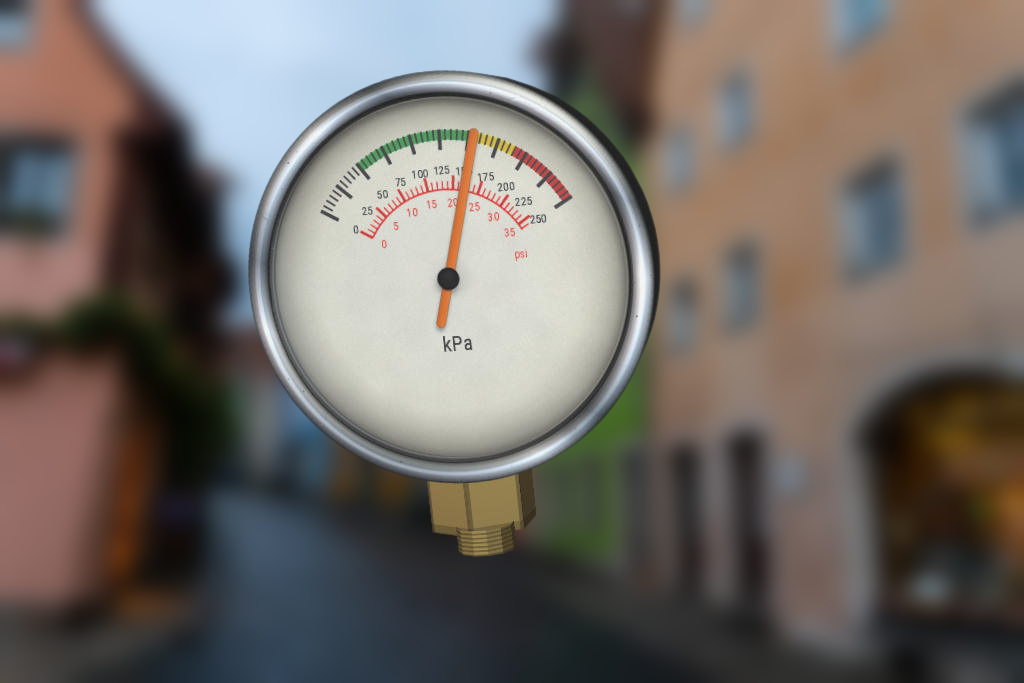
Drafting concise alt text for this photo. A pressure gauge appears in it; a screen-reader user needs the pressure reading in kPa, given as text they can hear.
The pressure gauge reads 155 kPa
